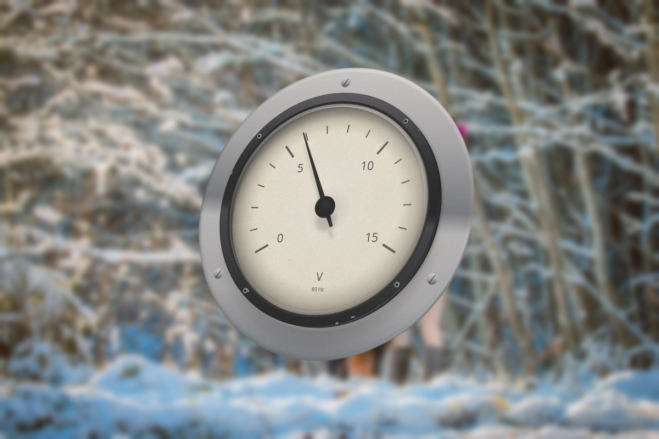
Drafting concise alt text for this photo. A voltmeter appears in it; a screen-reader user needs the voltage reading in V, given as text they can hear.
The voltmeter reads 6 V
